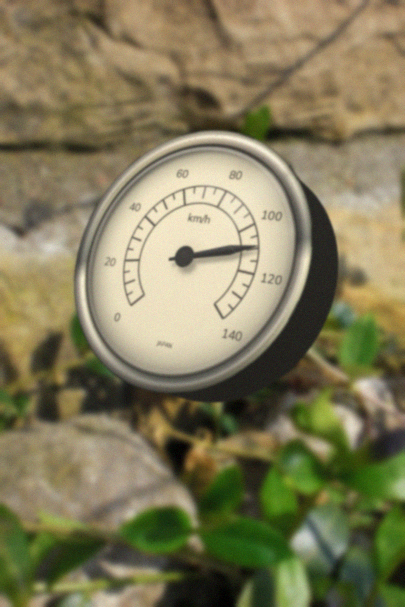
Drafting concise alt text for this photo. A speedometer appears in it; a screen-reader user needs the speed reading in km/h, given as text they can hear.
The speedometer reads 110 km/h
